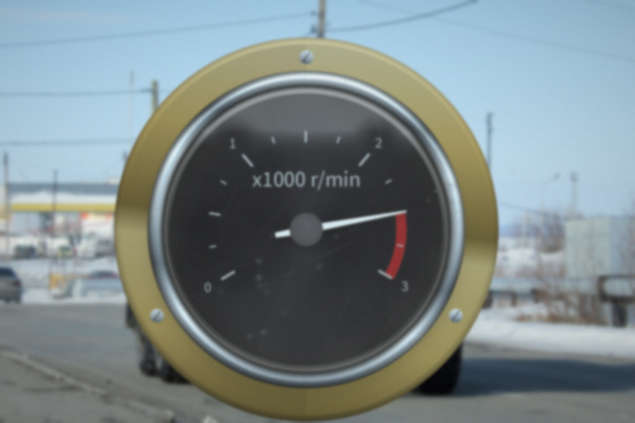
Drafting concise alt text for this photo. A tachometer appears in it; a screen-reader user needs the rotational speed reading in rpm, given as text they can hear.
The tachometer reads 2500 rpm
